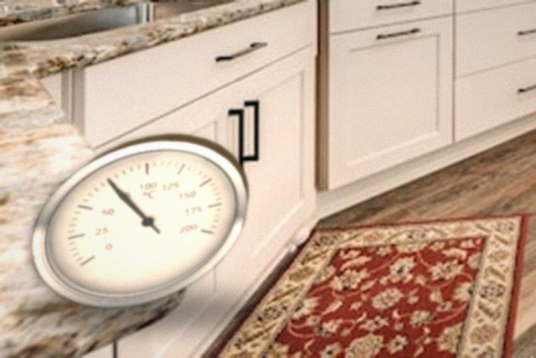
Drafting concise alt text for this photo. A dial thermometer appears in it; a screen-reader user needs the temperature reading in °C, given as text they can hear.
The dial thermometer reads 75 °C
